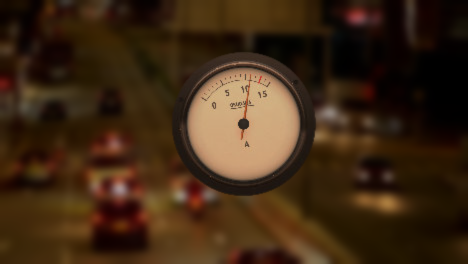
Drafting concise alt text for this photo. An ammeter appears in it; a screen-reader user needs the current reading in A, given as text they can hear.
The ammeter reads 11 A
